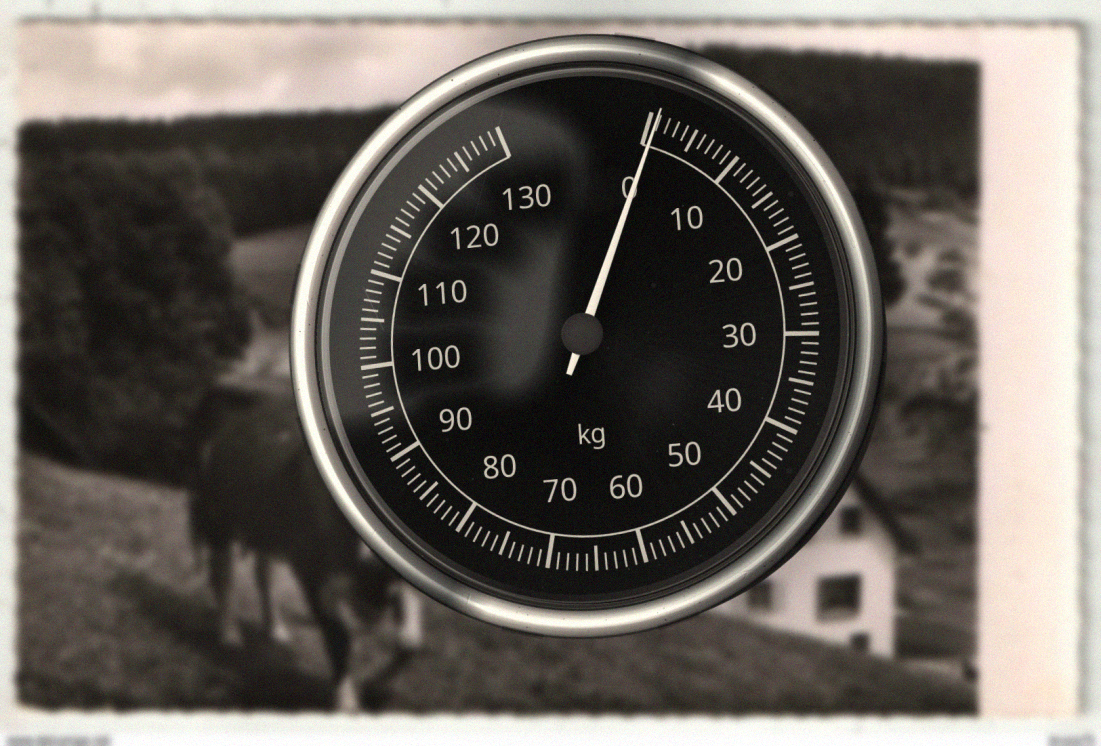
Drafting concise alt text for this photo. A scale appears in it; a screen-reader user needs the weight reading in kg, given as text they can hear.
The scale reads 1 kg
